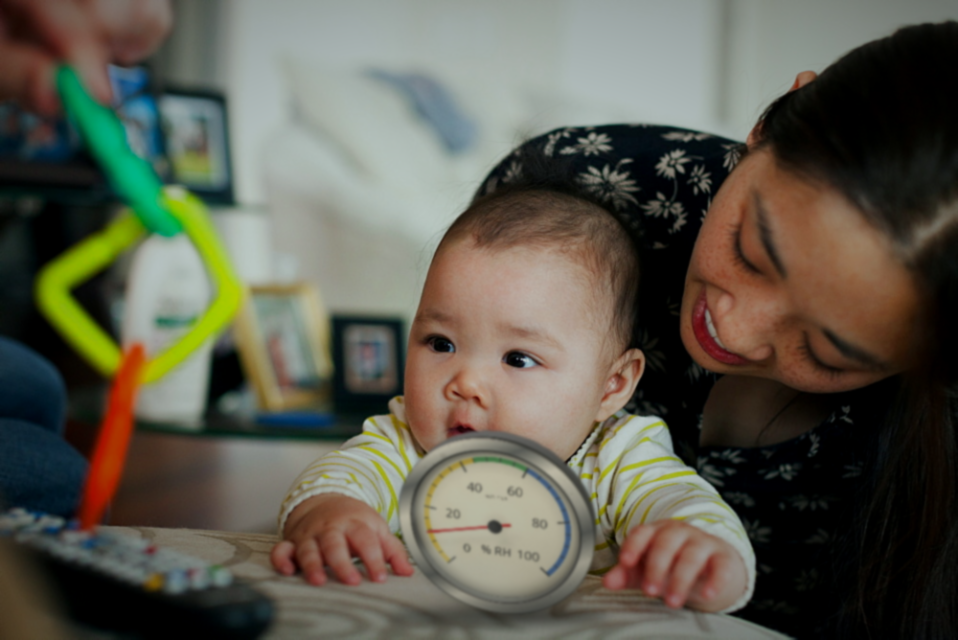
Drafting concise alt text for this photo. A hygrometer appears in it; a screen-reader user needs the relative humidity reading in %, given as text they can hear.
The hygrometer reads 12 %
